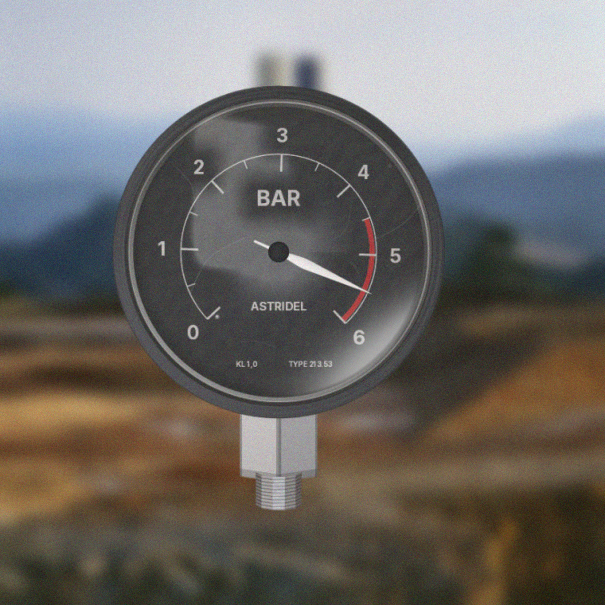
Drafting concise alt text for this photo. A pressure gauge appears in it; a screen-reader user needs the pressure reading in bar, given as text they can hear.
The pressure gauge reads 5.5 bar
